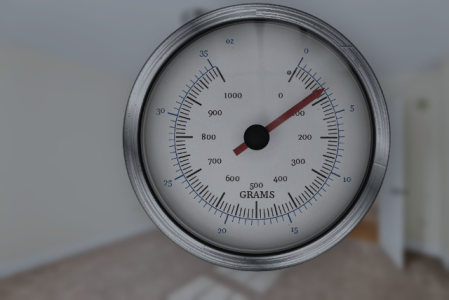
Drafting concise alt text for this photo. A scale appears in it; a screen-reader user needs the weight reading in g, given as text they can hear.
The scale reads 80 g
